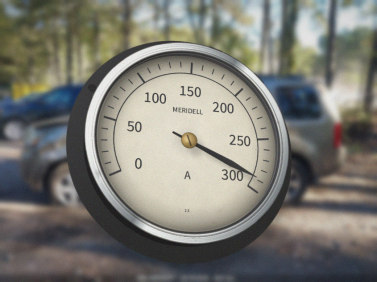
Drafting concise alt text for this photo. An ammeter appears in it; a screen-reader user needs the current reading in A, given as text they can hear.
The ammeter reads 290 A
